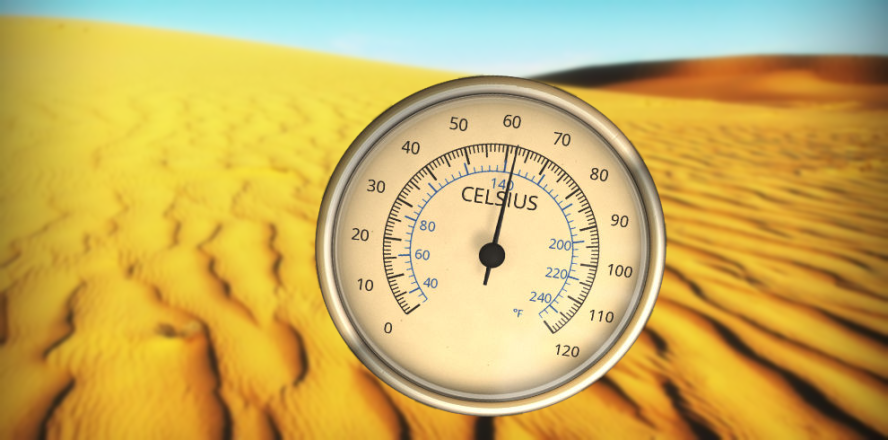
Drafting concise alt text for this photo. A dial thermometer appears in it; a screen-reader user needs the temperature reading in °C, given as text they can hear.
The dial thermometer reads 62 °C
